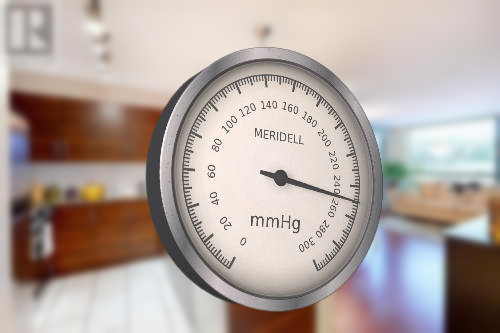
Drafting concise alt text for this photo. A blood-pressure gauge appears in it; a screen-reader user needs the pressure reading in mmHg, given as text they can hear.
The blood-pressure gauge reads 250 mmHg
